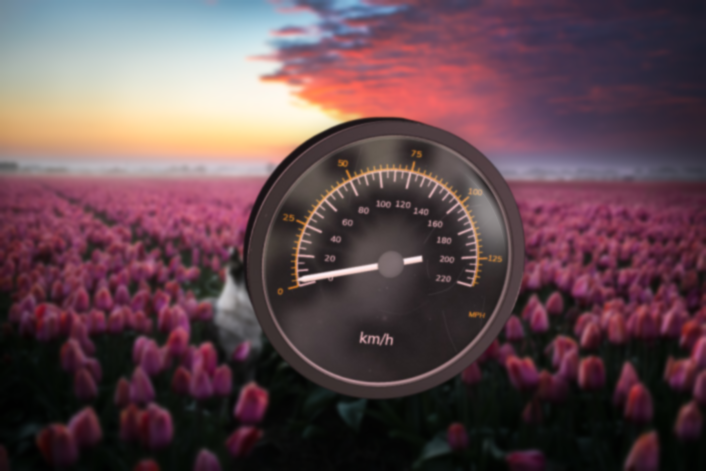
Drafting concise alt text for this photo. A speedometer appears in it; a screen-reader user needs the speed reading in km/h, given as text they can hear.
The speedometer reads 5 km/h
